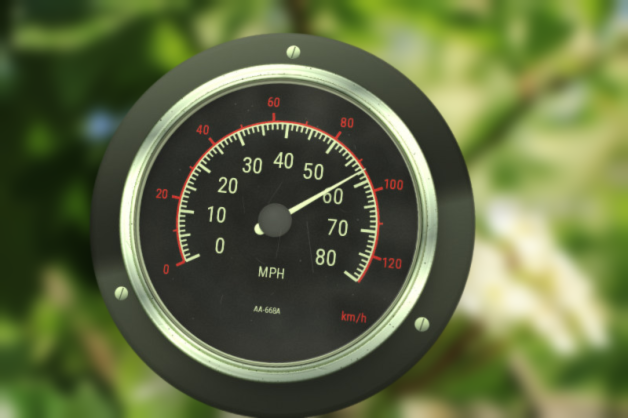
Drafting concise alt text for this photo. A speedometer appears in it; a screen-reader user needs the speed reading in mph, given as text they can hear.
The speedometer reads 58 mph
